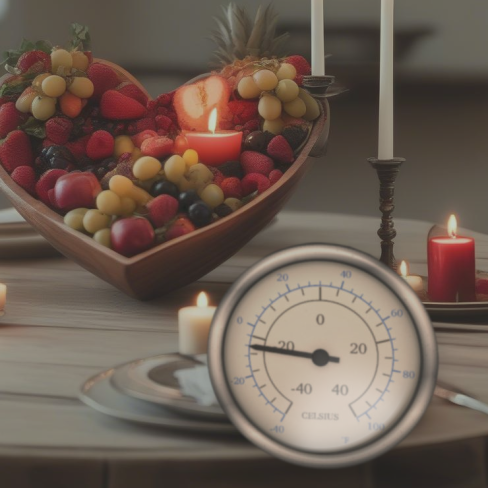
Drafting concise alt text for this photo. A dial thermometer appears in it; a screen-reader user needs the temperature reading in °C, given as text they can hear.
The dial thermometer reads -22 °C
